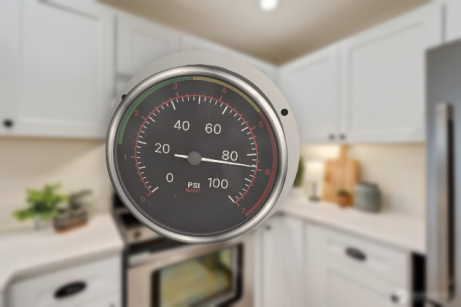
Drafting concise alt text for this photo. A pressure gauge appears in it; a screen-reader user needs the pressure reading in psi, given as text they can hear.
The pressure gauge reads 84 psi
